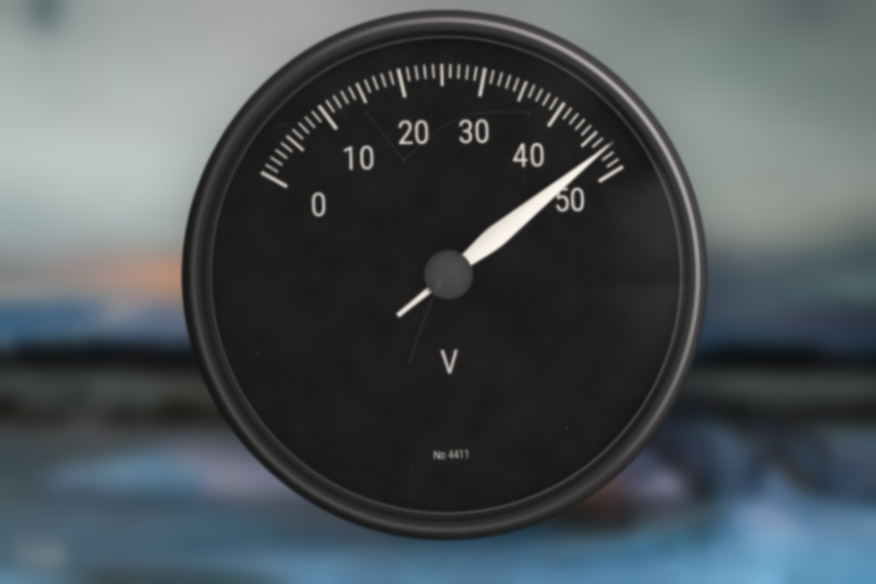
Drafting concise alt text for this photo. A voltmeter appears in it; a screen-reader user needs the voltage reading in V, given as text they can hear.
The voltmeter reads 47 V
